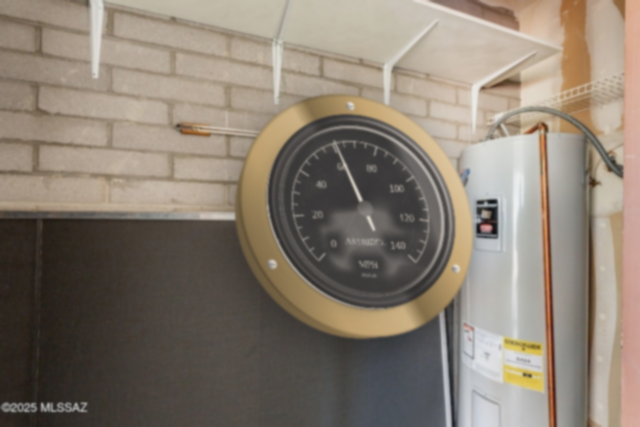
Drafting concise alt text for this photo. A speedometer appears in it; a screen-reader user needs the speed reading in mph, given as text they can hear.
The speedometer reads 60 mph
